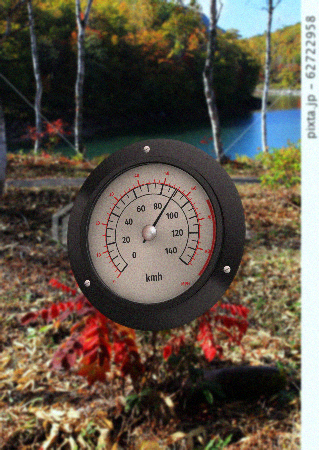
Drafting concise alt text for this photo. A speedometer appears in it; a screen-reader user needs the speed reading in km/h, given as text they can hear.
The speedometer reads 90 km/h
